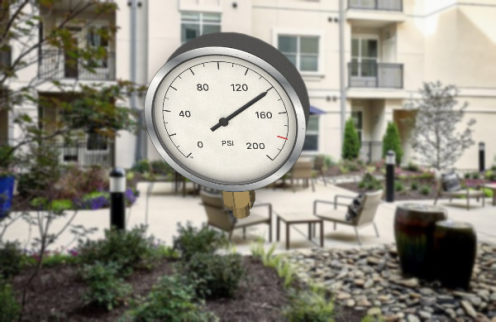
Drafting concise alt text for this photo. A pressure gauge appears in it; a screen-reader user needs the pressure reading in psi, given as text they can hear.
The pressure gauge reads 140 psi
